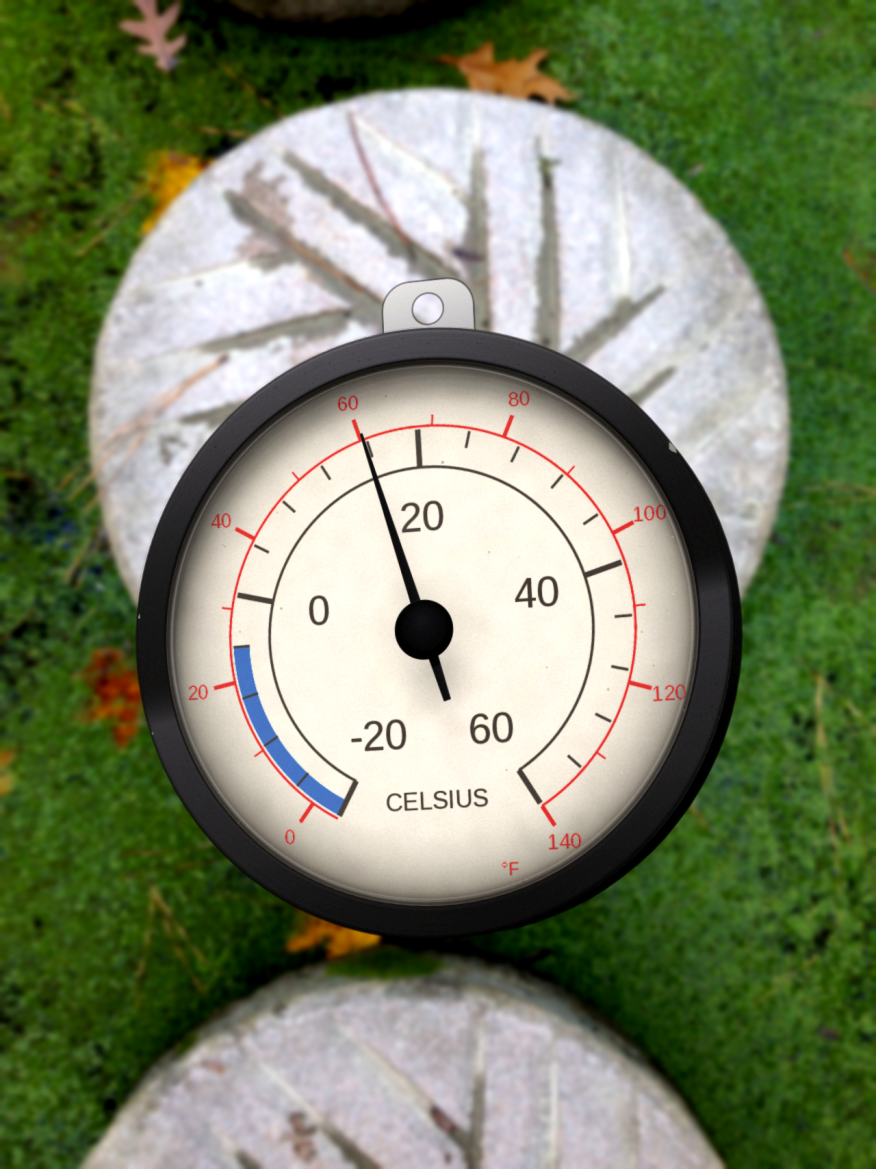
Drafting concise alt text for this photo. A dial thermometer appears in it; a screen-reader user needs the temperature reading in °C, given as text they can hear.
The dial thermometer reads 16 °C
